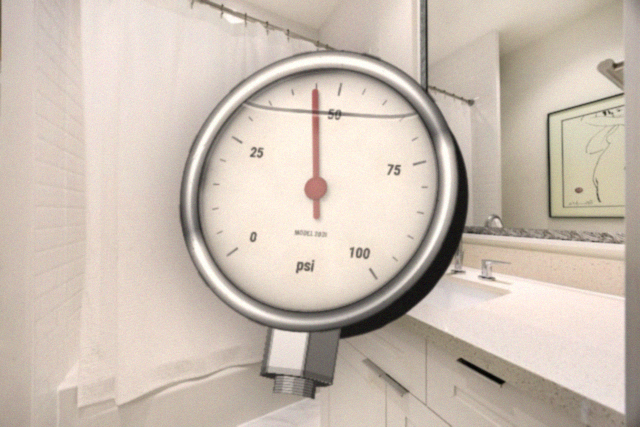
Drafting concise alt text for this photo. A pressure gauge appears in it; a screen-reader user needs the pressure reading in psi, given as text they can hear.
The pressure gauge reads 45 psi
